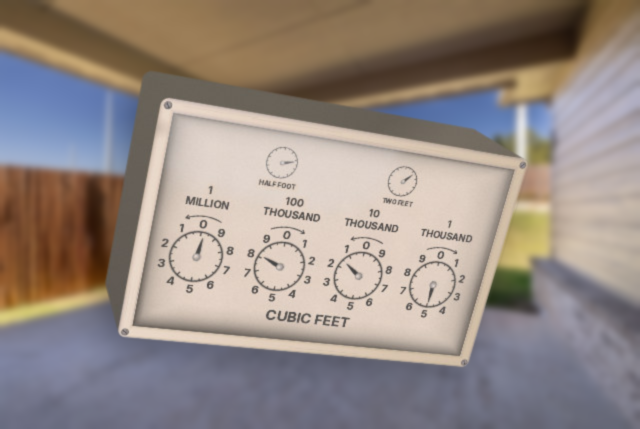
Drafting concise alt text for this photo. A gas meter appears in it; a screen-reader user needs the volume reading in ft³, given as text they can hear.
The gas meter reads 981500 ft³
